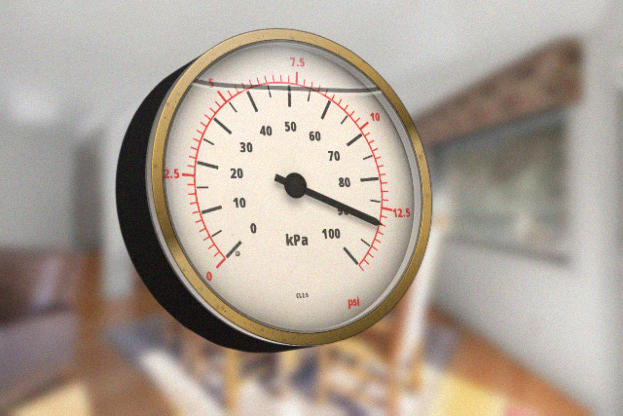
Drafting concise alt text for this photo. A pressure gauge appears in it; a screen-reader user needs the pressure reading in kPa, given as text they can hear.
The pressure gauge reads 90 kPa
